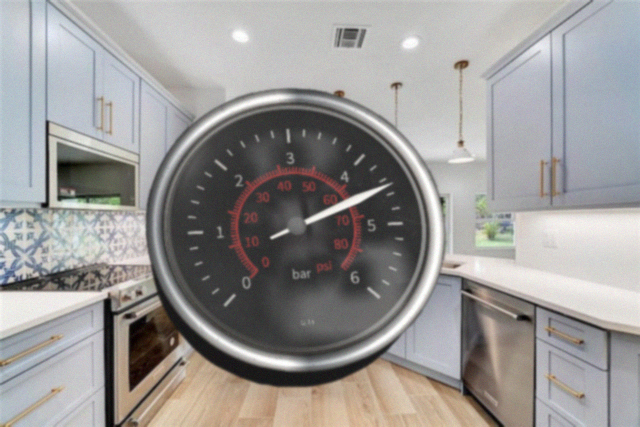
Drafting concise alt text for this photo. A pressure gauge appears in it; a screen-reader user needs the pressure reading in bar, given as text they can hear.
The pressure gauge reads 4.5 bar
